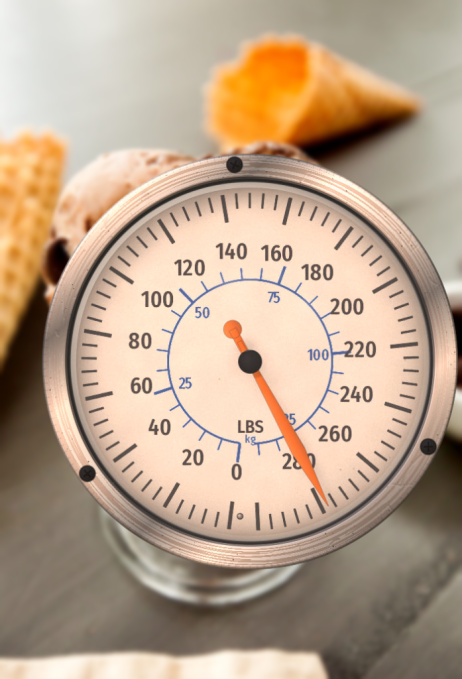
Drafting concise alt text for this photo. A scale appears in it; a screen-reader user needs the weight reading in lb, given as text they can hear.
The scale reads 278 lb
